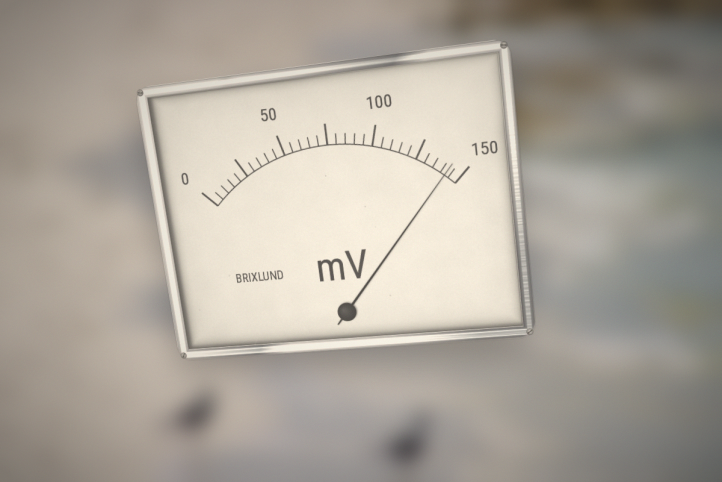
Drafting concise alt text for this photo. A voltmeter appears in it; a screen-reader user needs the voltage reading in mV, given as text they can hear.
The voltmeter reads 142.5 mV
